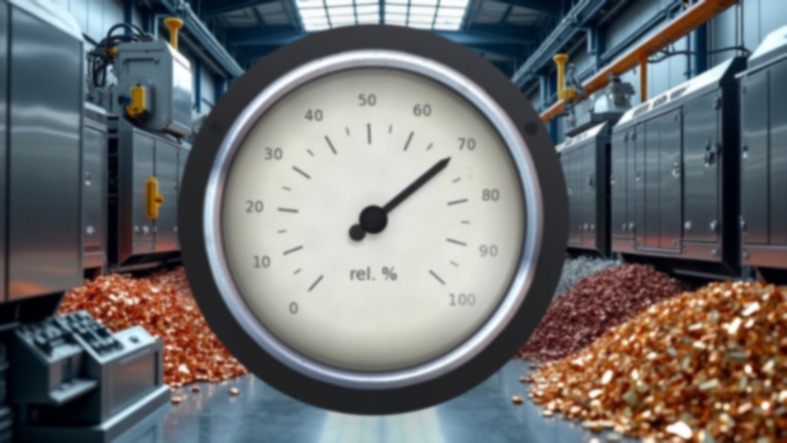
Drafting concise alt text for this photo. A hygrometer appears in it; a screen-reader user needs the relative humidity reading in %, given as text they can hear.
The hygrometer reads 70 %
